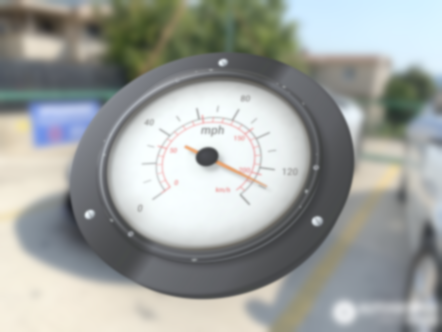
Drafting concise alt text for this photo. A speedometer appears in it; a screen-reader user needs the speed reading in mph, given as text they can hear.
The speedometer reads 130 mph
